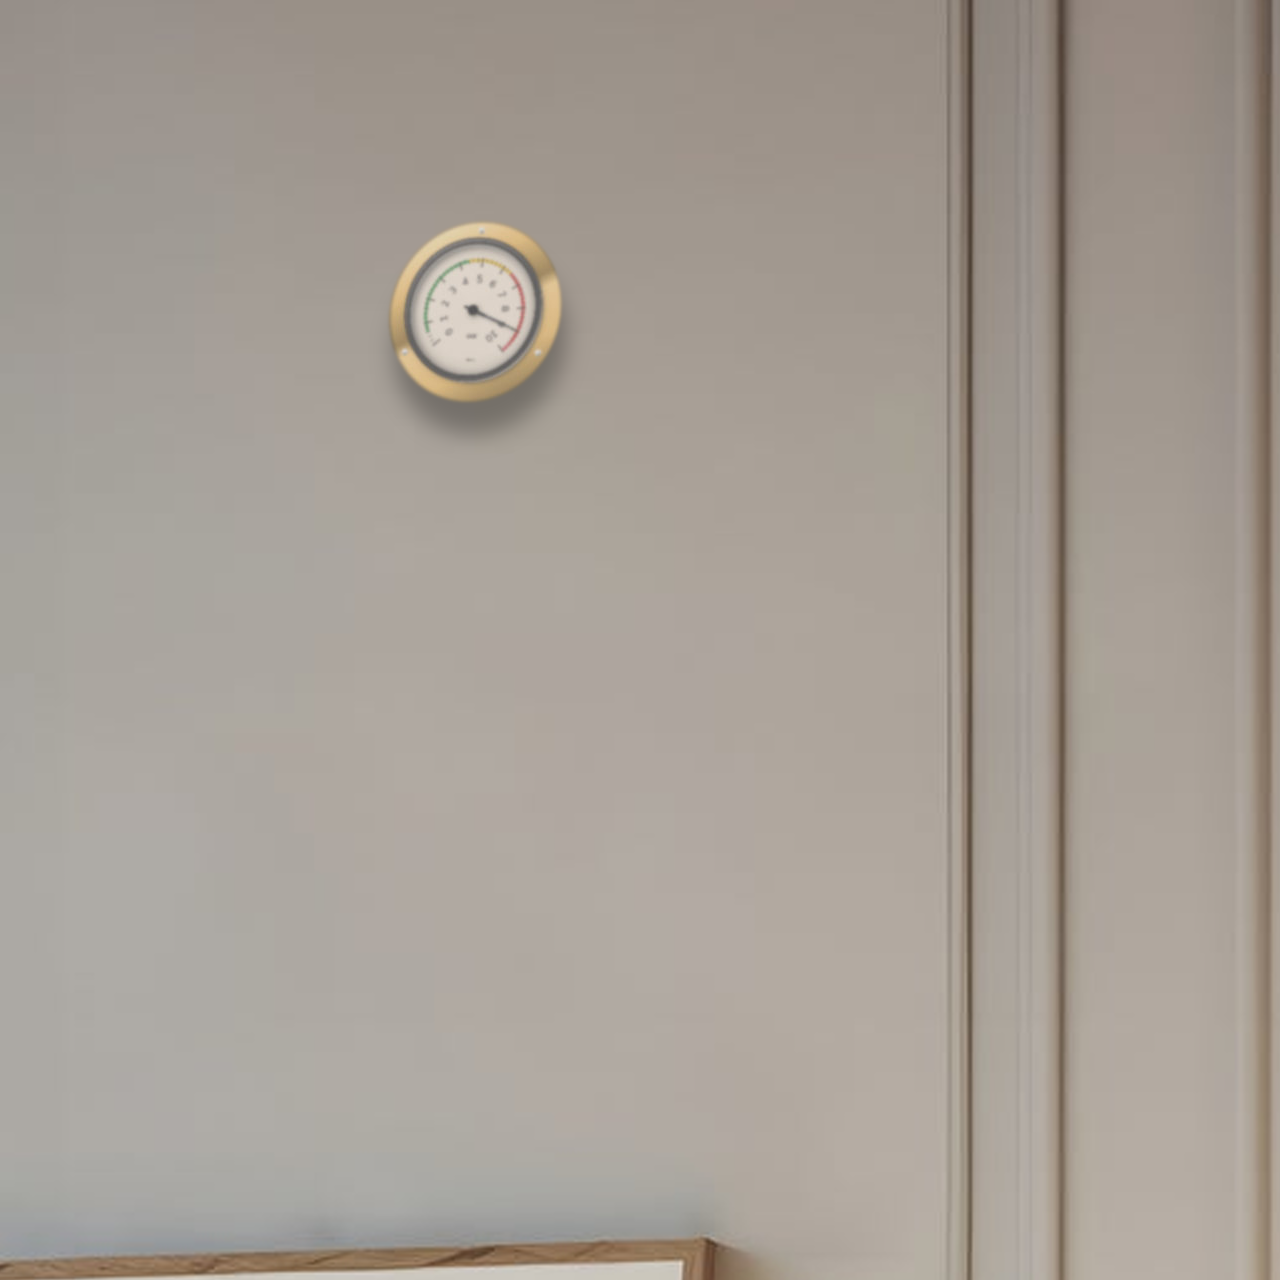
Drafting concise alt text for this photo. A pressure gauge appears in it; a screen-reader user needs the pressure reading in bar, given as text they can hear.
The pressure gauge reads 9 bar
